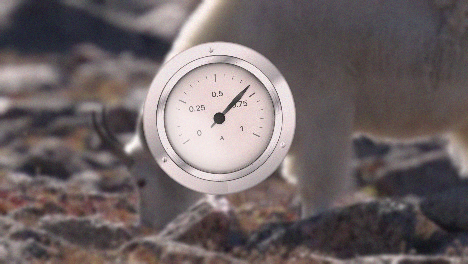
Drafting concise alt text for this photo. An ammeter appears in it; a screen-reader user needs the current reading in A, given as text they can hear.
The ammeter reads 0.7 A
